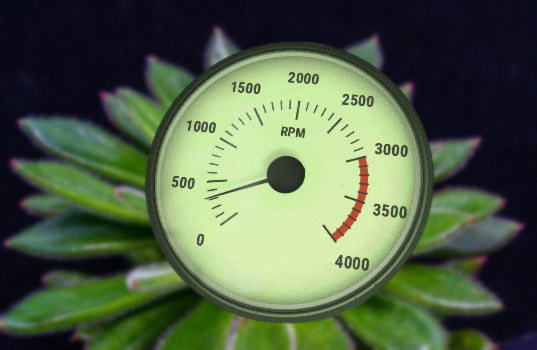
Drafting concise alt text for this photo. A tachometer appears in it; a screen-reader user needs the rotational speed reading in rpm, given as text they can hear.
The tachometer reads 300 rpm
